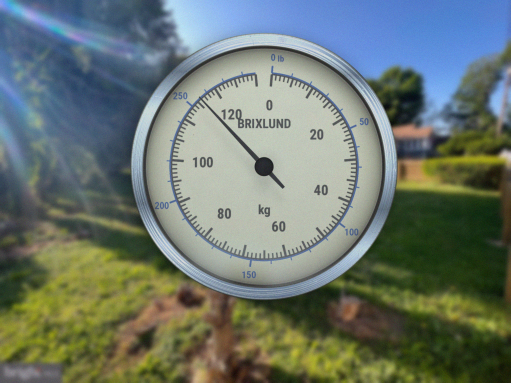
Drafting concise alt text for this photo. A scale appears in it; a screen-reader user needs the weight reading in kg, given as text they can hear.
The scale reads 116 kg
